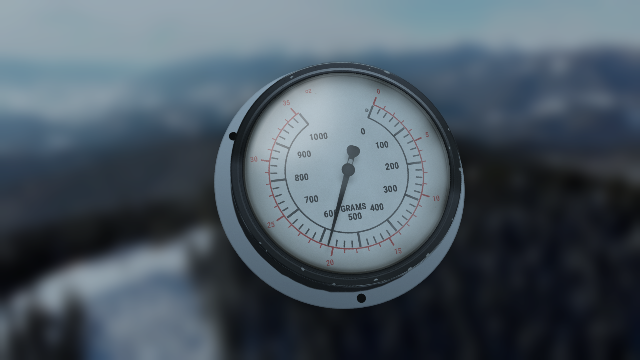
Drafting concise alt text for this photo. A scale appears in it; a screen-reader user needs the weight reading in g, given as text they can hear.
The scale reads 580 g
